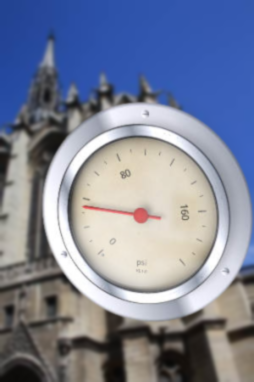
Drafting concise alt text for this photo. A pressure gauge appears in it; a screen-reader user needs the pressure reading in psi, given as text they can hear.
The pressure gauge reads 35 psi
